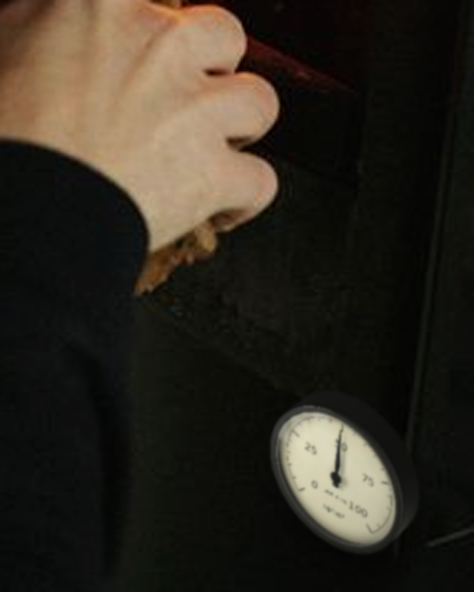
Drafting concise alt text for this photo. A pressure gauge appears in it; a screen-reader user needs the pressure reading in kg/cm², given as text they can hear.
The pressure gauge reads 50 kg/cm²
